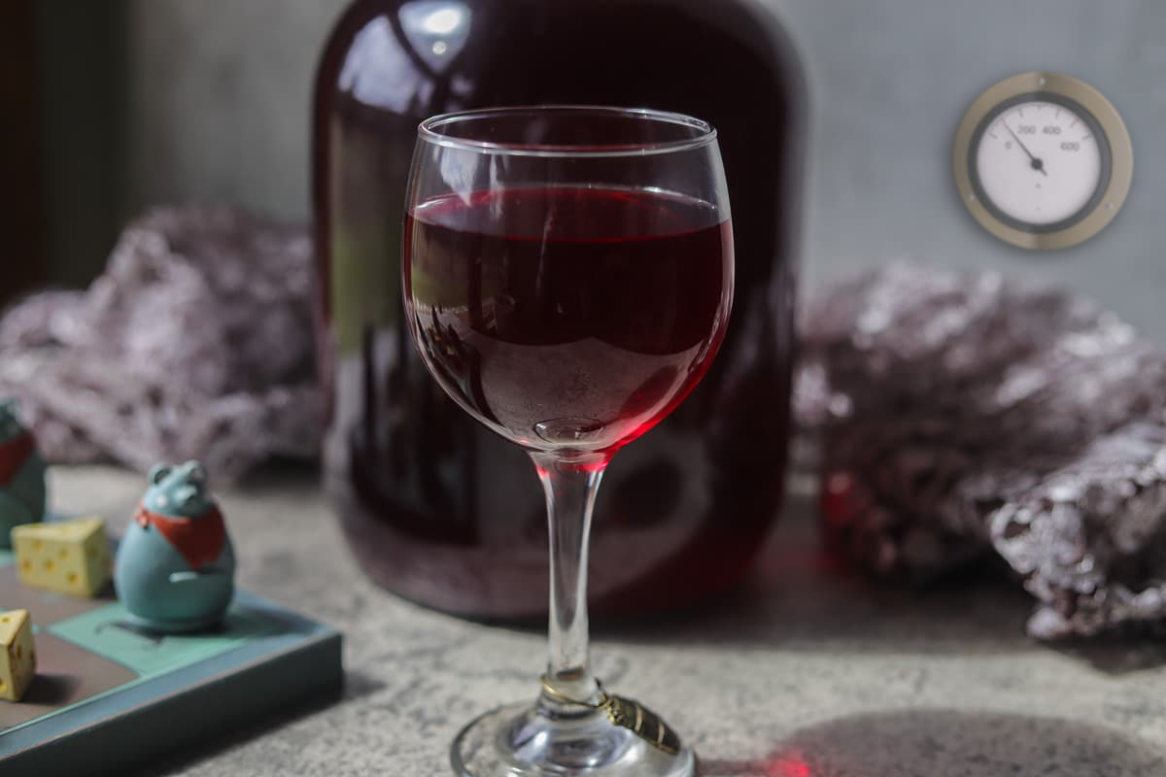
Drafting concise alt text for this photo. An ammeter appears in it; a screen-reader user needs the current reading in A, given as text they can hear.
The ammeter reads 100 A
